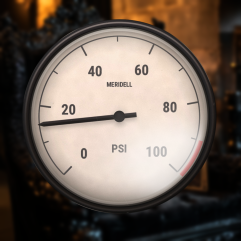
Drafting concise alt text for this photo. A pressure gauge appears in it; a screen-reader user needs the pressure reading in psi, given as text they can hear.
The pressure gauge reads 15 psi
